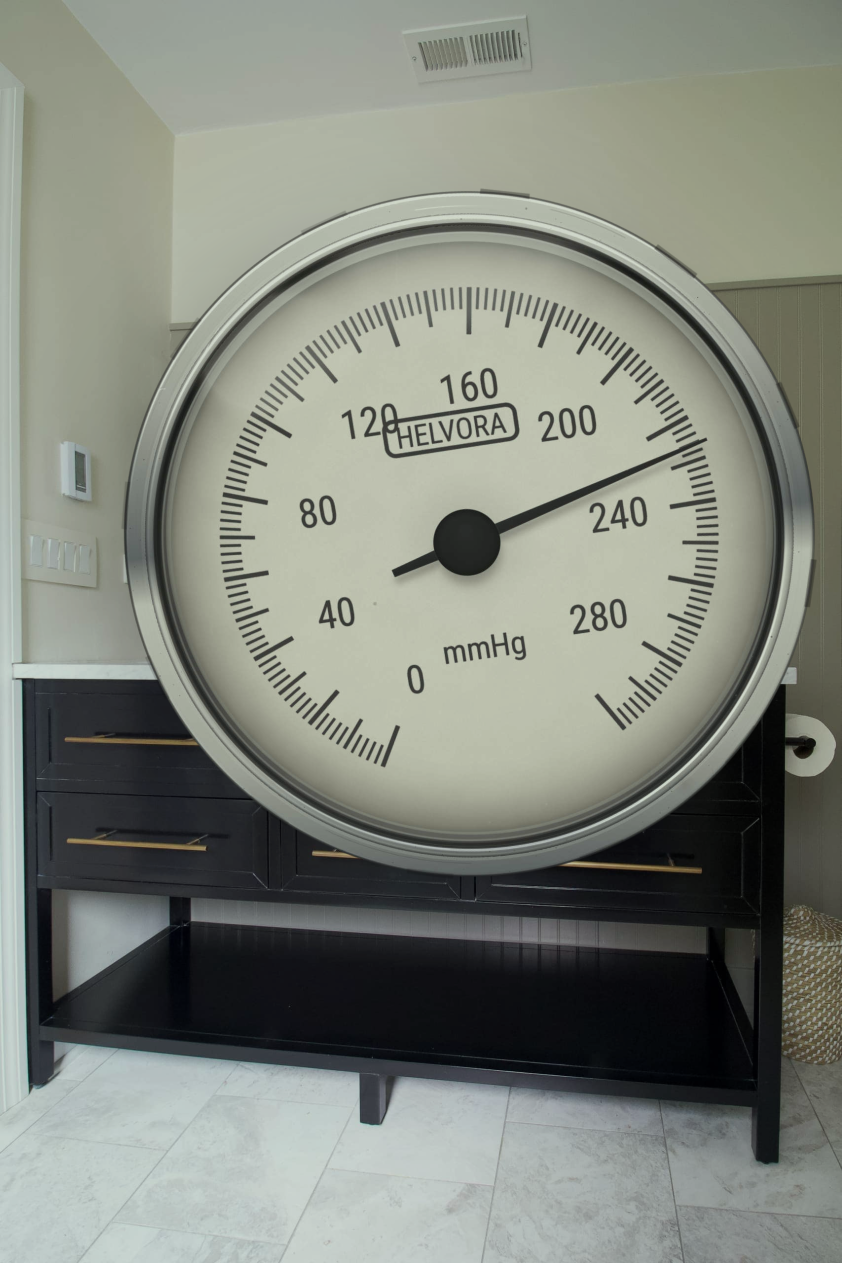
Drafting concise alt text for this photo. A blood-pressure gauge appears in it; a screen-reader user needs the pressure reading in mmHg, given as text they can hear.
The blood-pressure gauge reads 226 mmHg
